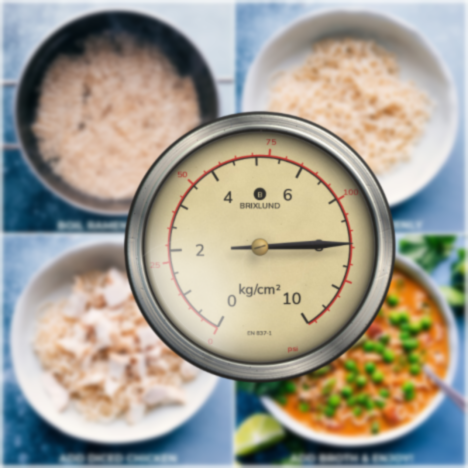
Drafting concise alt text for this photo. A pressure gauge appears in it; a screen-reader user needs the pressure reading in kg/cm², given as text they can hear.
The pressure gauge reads 8 kg/cm²
